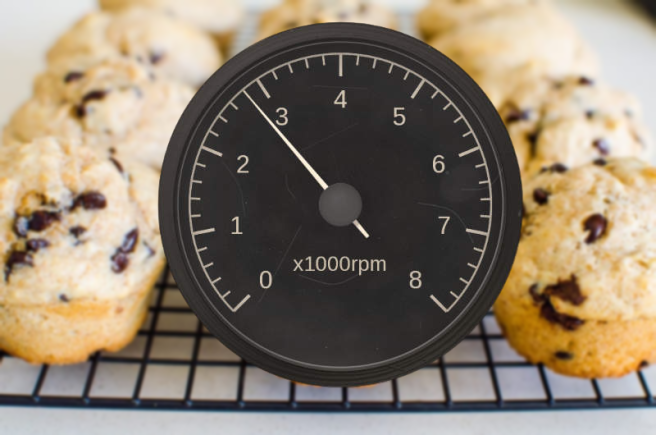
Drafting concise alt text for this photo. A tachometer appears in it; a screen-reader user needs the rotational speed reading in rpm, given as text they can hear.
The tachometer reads 2800 rpm
